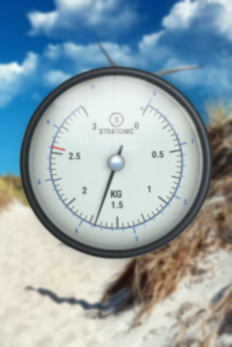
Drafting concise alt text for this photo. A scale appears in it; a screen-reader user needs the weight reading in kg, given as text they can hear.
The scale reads 1.7 kg
